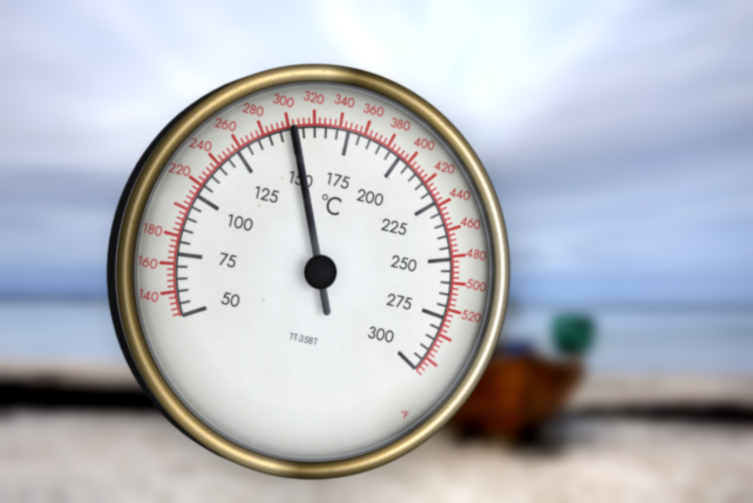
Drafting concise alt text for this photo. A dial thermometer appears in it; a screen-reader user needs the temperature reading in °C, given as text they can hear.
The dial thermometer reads 150 °C
